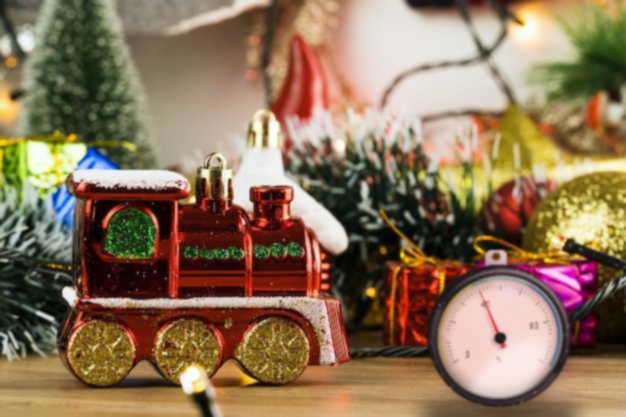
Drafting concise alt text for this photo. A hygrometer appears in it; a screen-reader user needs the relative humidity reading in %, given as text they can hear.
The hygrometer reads 40 %
